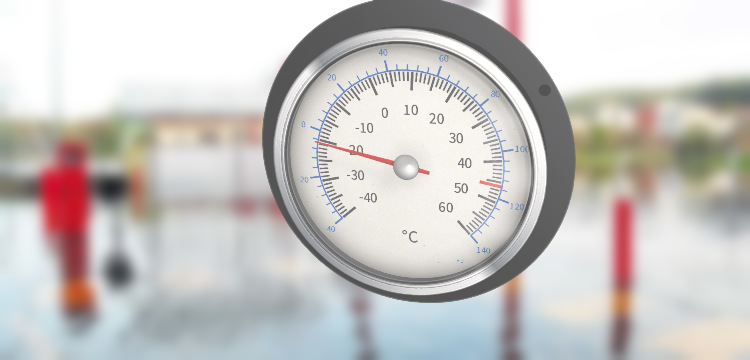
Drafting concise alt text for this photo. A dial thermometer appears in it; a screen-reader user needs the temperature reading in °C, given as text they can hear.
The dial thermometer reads -20 °C
